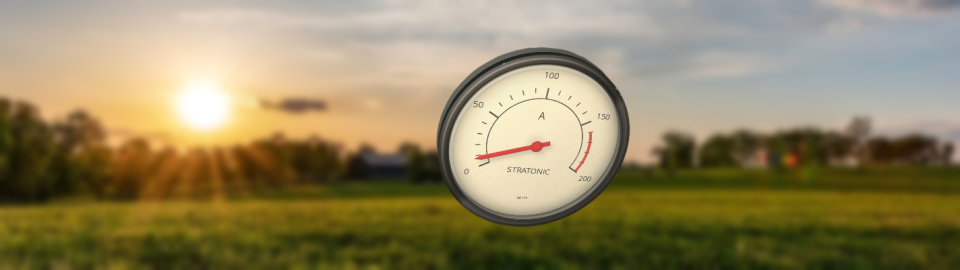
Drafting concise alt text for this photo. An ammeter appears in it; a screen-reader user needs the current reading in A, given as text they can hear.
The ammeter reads 10 A
